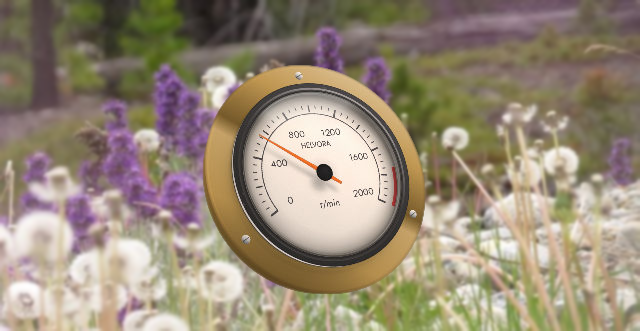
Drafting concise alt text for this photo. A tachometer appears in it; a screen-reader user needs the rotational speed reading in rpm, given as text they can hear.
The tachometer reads 550 rpm
